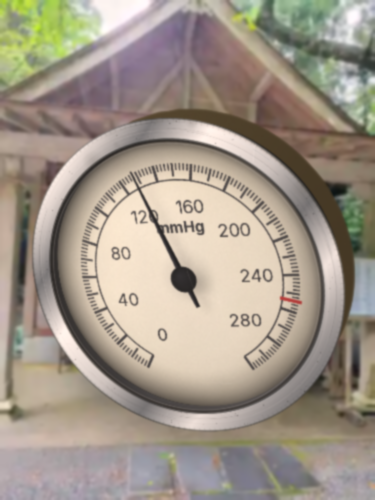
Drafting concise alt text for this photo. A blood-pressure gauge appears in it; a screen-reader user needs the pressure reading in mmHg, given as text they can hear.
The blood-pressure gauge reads 130 mmHg
